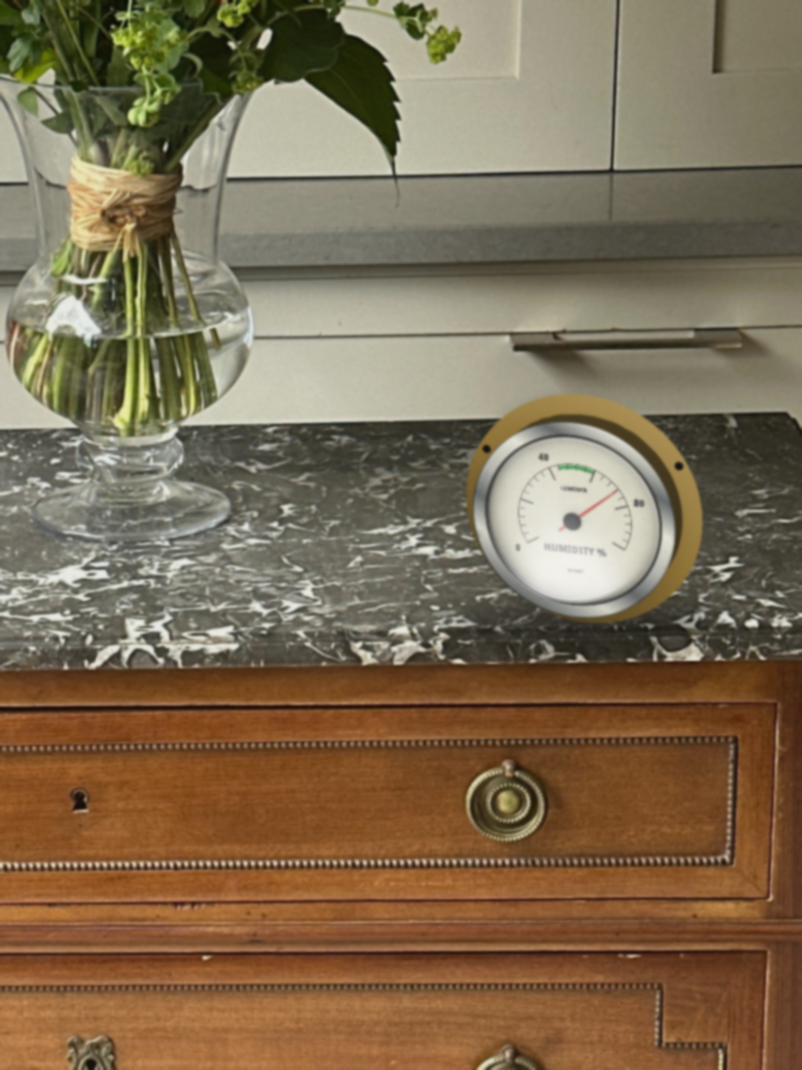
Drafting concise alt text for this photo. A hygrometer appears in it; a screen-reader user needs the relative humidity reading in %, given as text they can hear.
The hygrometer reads 72 %
